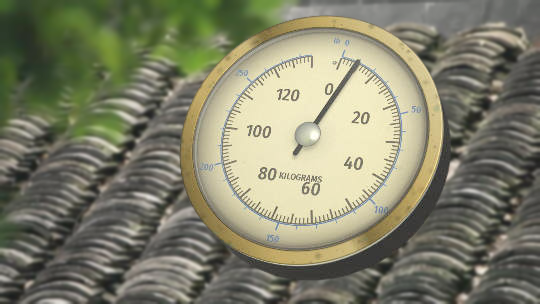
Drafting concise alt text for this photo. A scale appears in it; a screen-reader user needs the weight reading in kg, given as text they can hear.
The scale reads 5 kg
